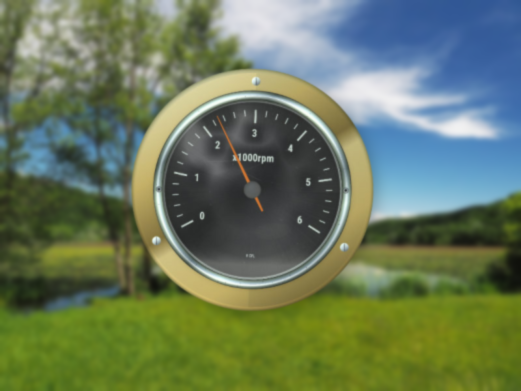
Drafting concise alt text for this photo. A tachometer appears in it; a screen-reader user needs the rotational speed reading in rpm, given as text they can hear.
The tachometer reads 2300 rpm
